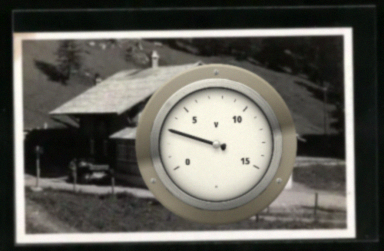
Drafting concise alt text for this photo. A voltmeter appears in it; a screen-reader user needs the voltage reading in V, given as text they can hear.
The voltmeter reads 3 V
